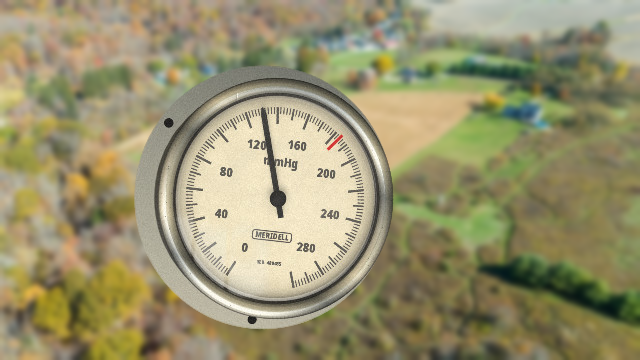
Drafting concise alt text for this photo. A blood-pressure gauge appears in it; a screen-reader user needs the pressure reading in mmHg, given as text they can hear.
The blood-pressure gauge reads 130 mmHg
